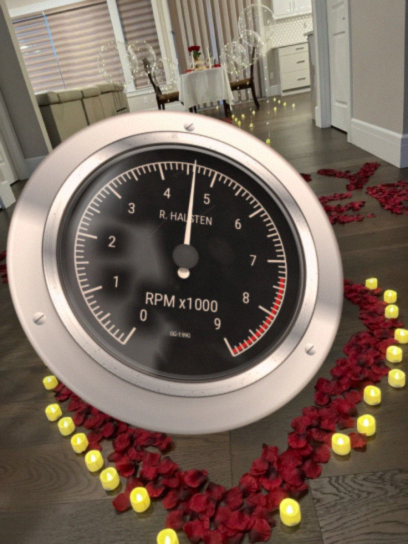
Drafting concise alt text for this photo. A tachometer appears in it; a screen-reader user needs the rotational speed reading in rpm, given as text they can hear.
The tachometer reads 4600 rpm
